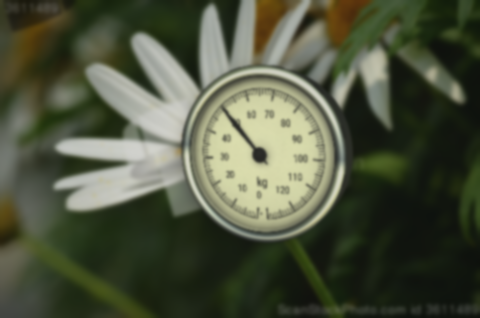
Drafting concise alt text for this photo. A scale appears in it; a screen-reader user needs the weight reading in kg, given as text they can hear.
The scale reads 50 kg
